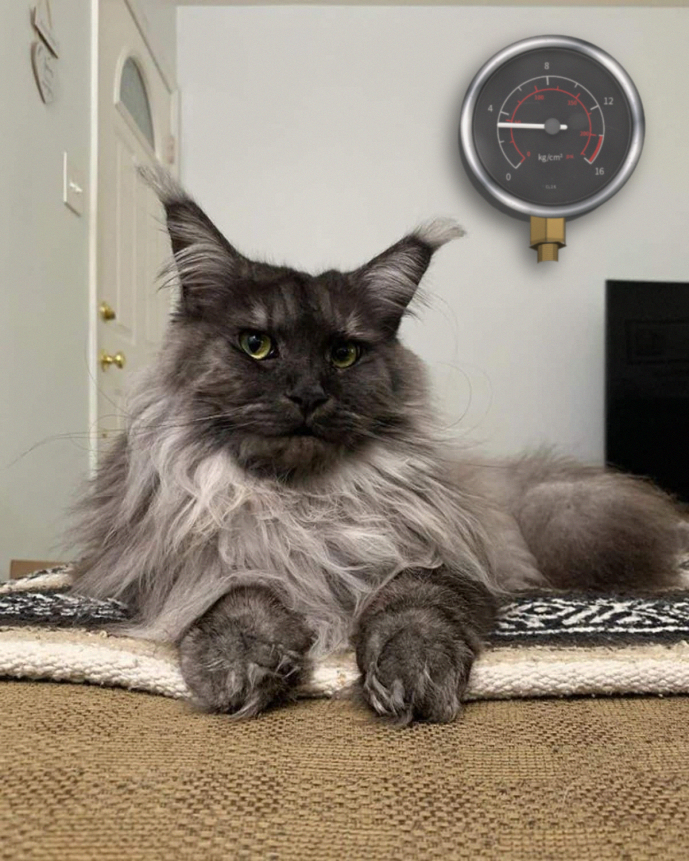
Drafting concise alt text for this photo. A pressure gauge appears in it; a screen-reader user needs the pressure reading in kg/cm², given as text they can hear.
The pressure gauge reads 3 kg/cm²
